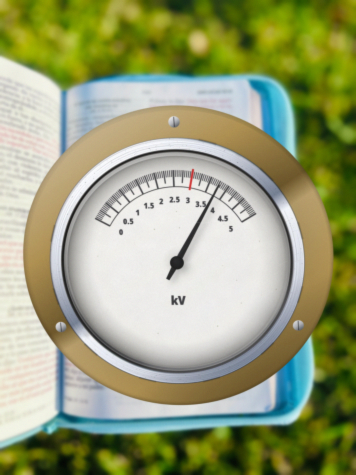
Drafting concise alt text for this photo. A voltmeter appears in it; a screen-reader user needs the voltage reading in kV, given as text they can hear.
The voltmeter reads 3.75 kV
